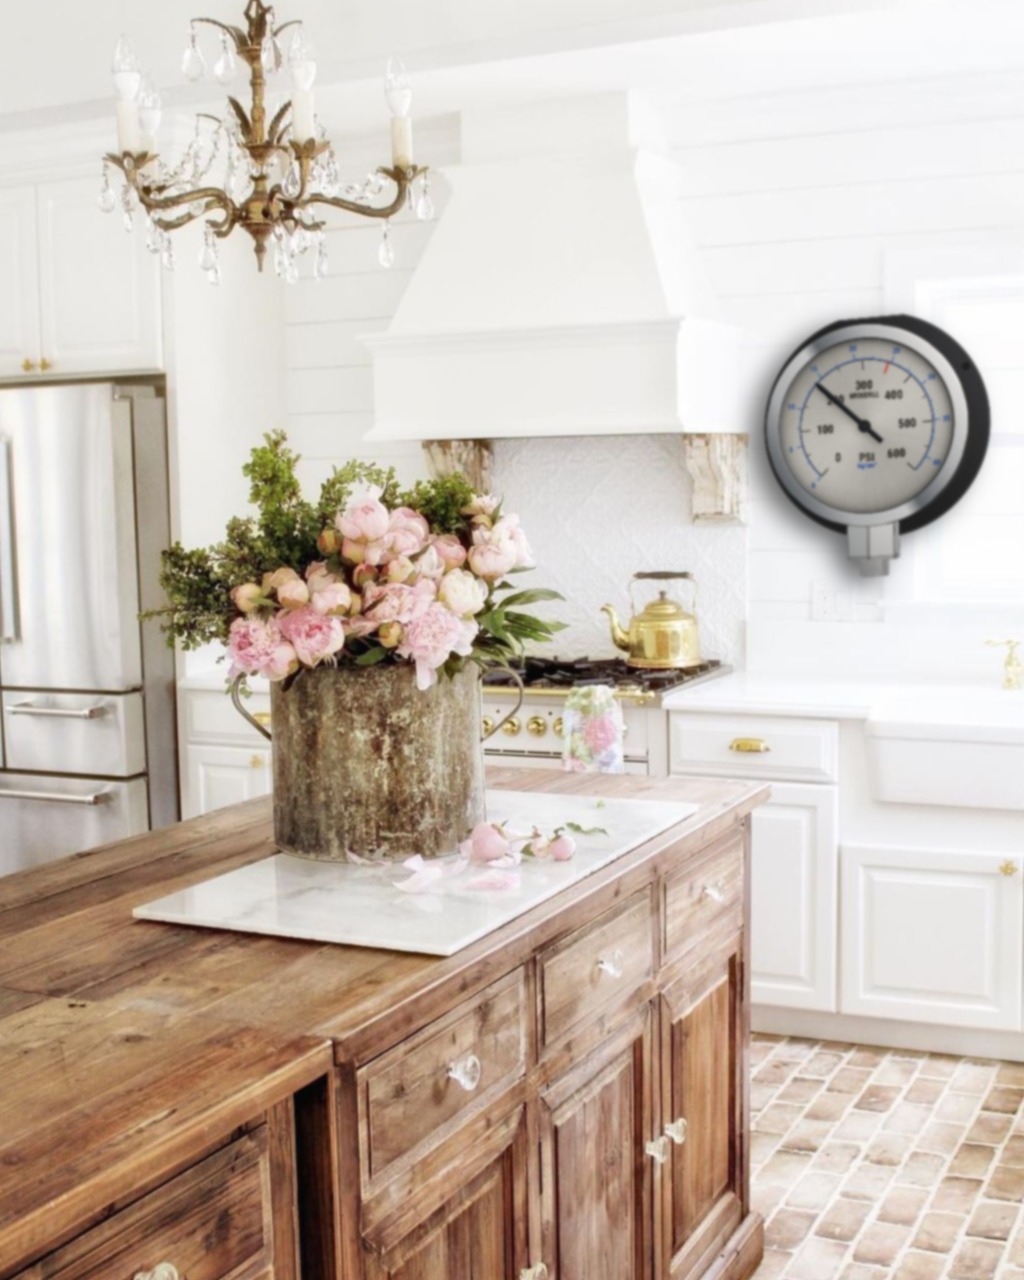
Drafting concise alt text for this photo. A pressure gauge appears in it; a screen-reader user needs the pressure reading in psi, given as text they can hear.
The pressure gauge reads 200 psi
